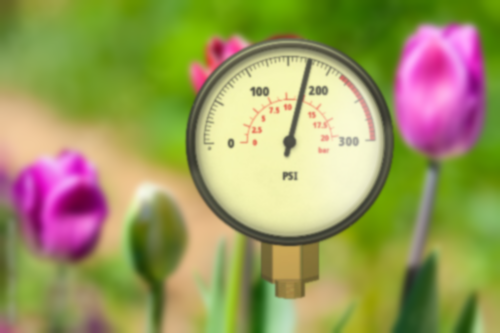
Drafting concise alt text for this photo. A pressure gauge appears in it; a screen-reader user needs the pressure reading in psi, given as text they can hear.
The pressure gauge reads 175 psi
